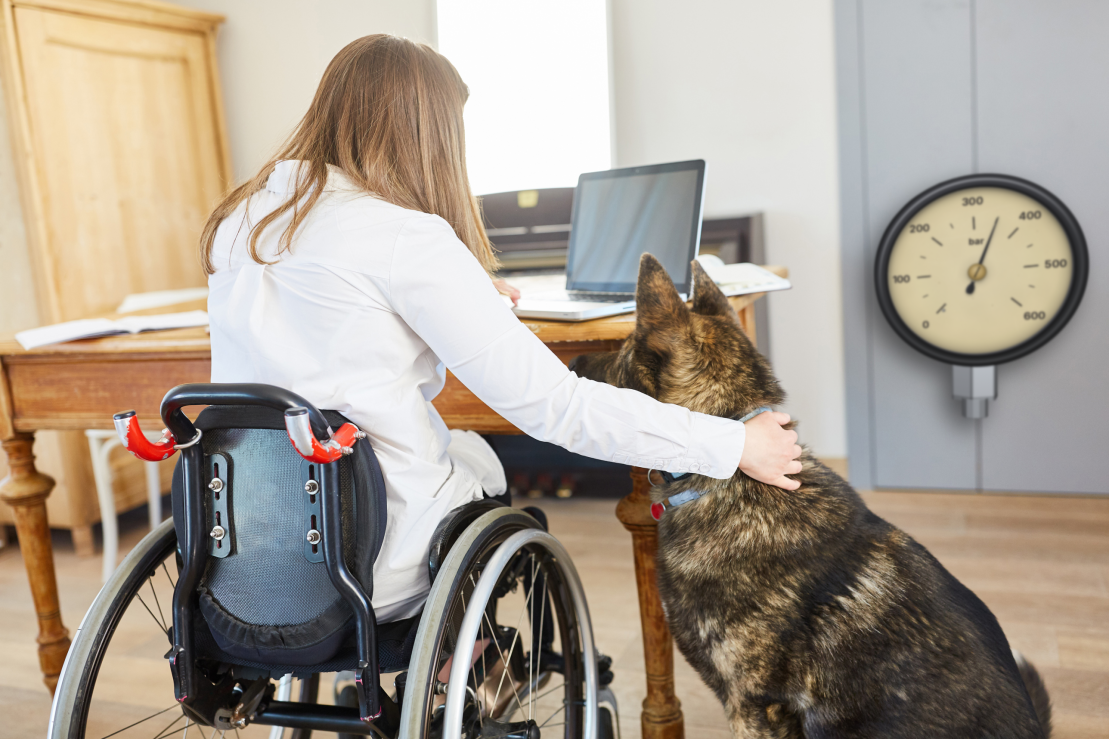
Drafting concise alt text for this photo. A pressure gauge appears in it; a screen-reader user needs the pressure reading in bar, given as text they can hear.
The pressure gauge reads 350 bar
